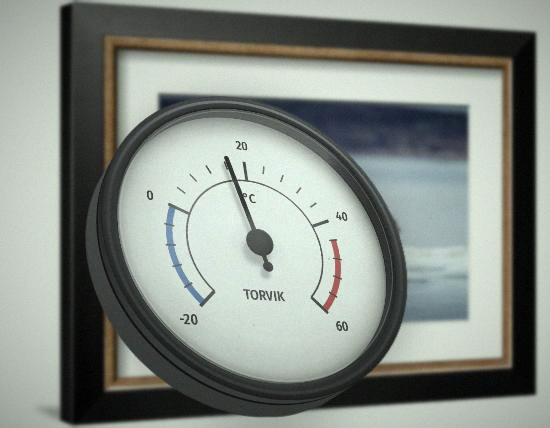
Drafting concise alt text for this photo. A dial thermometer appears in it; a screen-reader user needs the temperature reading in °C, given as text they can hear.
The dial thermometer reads 16 °C
